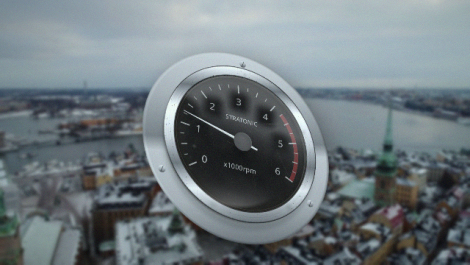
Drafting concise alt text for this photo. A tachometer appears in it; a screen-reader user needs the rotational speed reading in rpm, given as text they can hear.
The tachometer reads 1250 rpm
